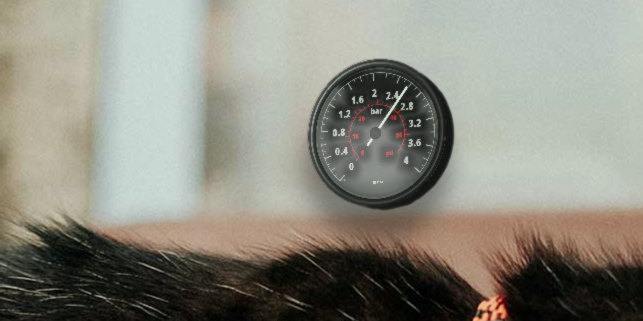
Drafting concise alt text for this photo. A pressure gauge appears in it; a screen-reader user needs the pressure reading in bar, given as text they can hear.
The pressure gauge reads 2.6 bar
